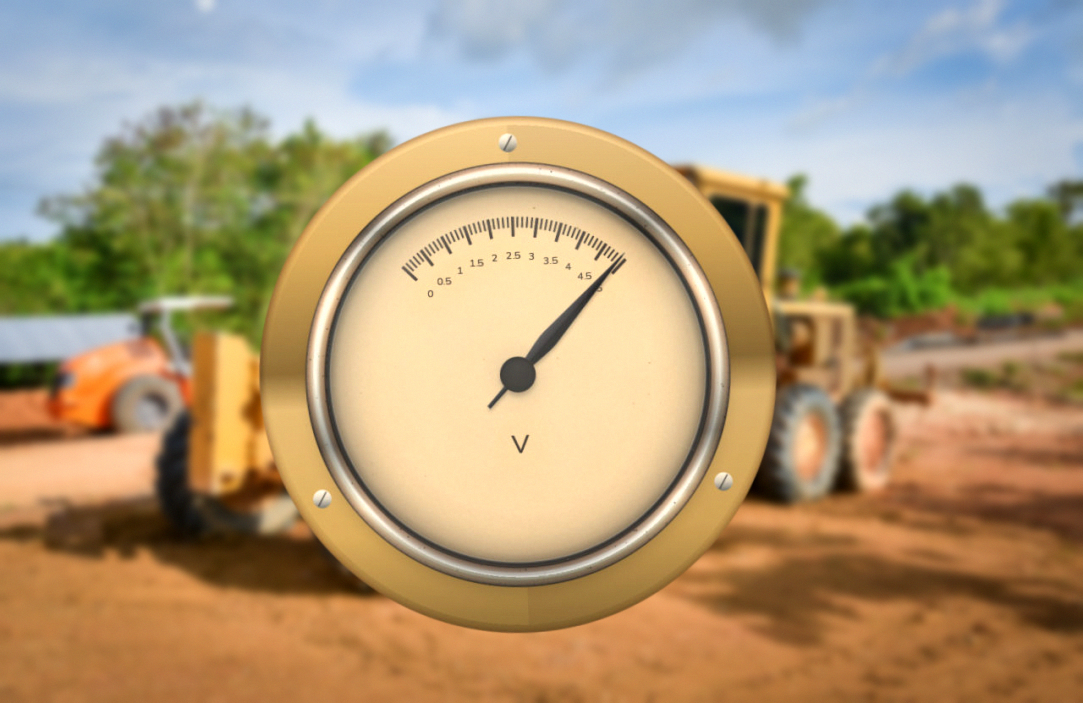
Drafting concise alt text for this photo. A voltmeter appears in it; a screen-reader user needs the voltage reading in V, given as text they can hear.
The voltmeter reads 4.9 V
